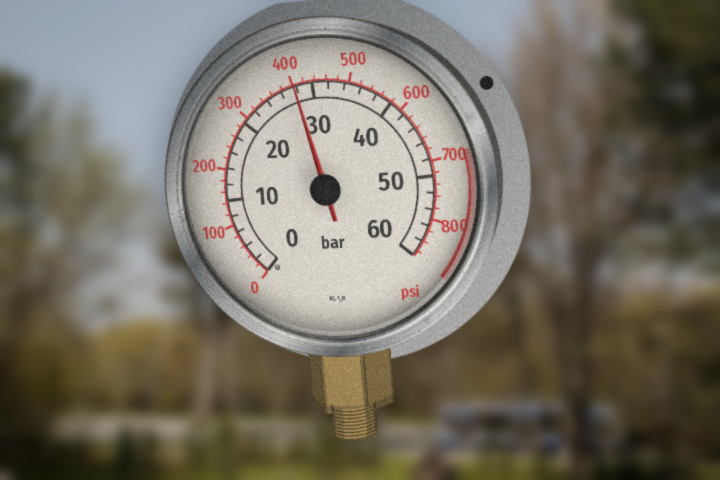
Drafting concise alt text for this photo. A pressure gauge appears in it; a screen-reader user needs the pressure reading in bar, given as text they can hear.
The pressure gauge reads 28 bar
